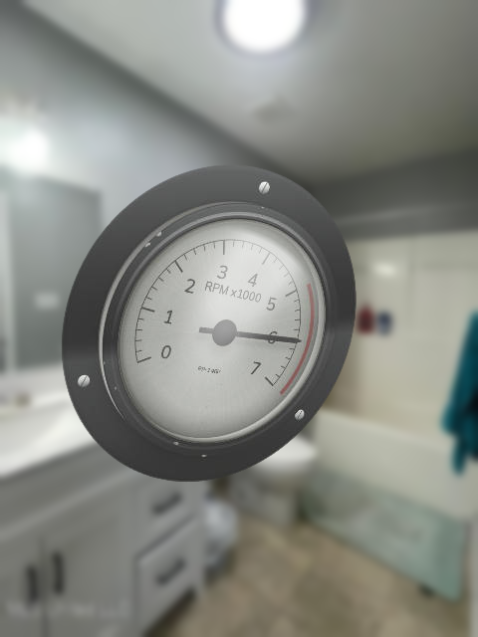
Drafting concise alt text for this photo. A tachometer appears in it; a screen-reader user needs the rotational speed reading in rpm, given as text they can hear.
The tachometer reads 6000 rpm
